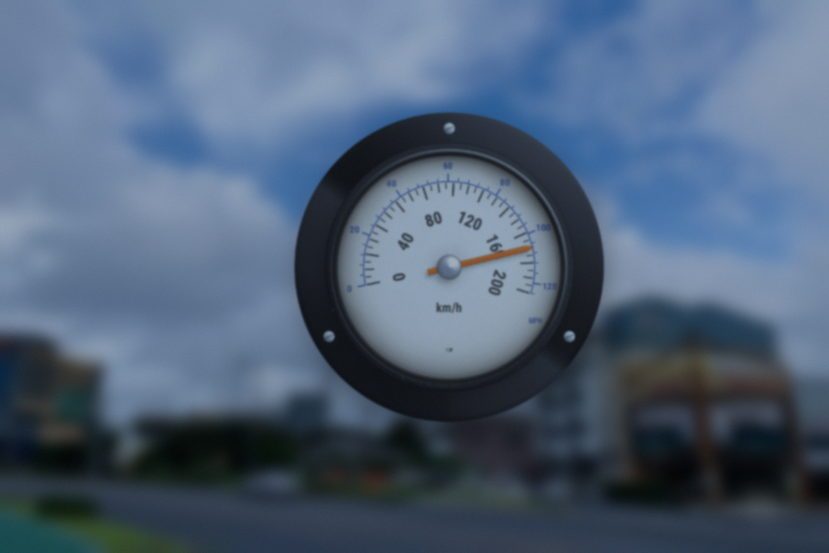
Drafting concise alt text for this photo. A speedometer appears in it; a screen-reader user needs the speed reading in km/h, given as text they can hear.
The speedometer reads 170 km/h
